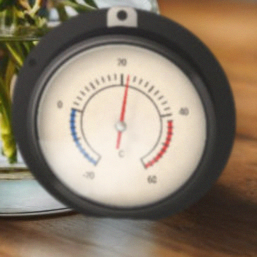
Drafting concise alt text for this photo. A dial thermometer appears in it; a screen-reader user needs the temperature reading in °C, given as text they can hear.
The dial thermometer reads 22 °C
